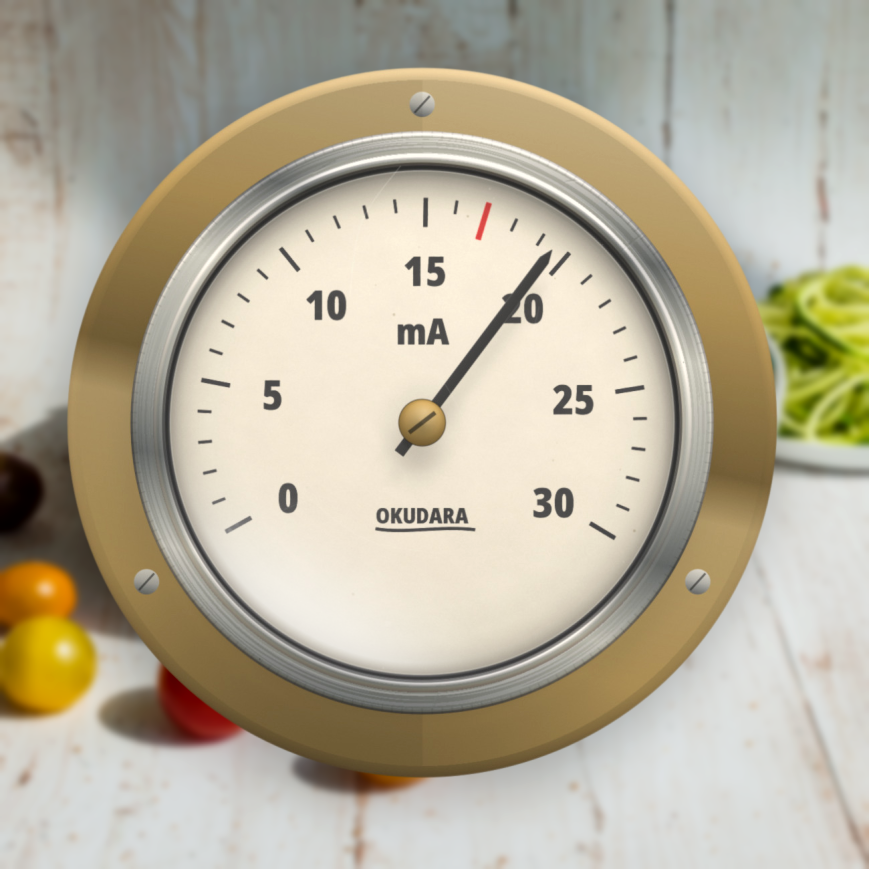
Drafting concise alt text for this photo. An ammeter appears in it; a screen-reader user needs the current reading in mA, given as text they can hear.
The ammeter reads 19.5 mA
